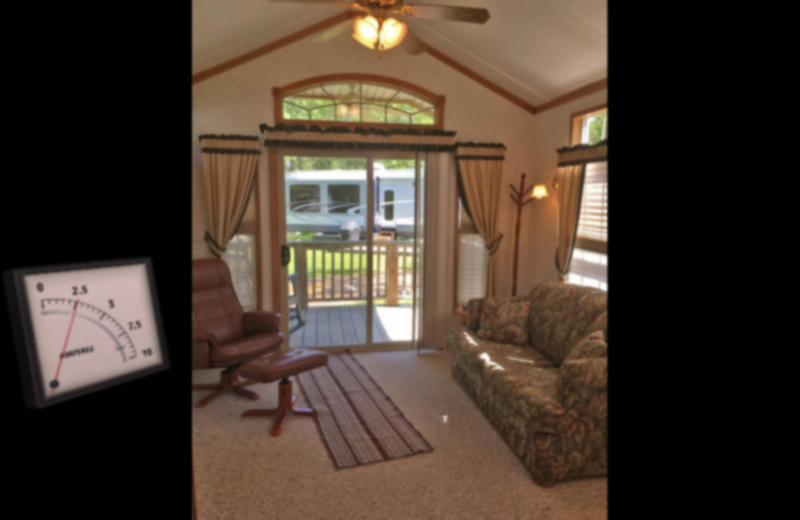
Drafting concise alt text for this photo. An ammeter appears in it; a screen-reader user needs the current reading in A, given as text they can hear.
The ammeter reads 2.5 A
